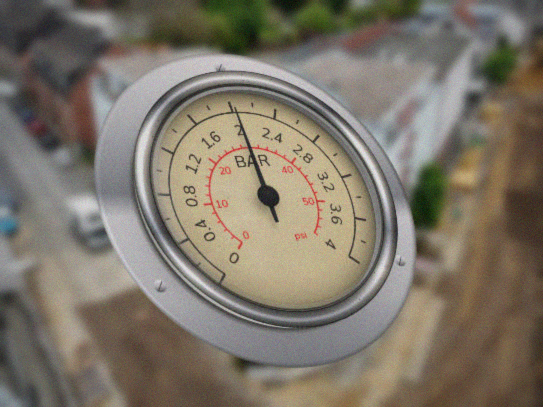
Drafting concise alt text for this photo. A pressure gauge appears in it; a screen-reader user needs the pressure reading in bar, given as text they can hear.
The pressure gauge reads 2 bar
